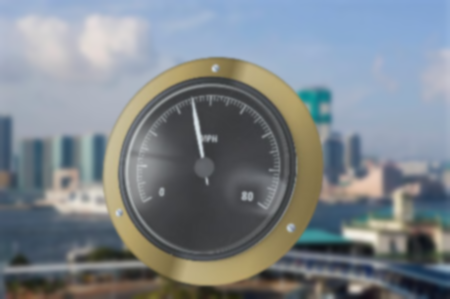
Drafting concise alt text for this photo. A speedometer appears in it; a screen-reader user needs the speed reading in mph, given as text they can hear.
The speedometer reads 35 mph
